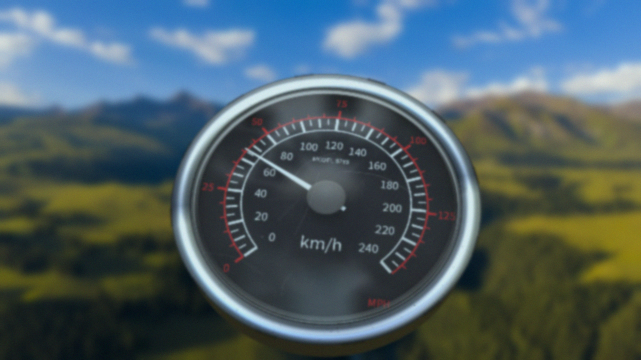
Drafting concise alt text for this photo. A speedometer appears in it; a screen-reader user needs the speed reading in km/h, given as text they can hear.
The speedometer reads 65 km/h
